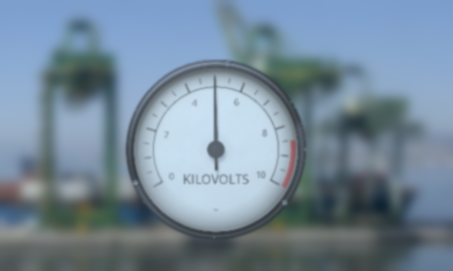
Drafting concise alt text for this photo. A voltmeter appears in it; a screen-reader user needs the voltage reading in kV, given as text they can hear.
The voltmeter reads 5 kV
